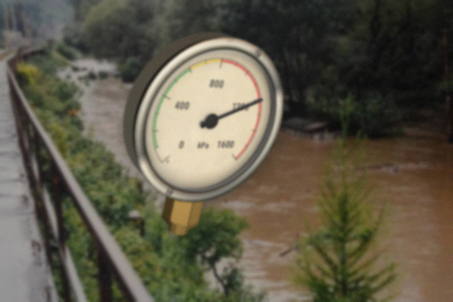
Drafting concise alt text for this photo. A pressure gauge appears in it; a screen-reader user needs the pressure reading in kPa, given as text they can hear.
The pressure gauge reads 1200 kPa
